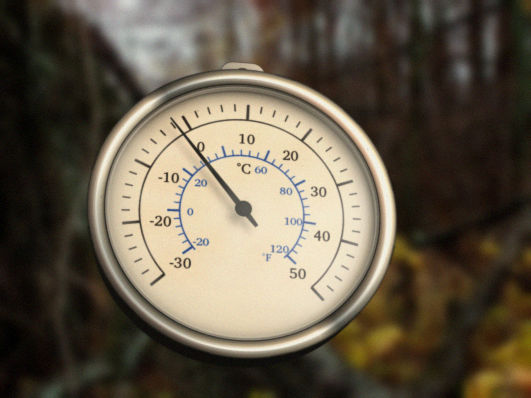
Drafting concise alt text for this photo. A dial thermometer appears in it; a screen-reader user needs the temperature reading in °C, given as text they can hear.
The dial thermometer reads -2 °C
